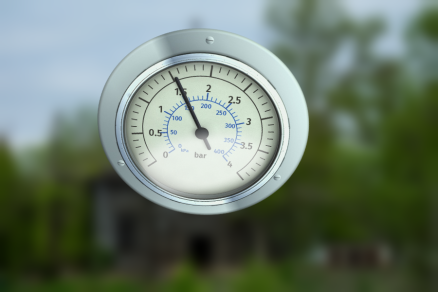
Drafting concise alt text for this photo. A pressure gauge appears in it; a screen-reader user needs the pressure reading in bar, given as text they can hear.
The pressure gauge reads 1.55 bar
